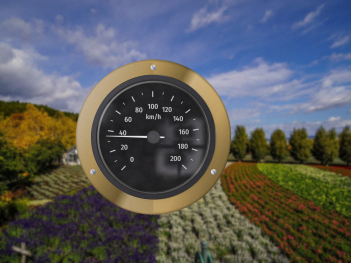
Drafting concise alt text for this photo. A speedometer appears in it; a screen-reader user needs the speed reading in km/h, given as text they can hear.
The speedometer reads 35 km/h
